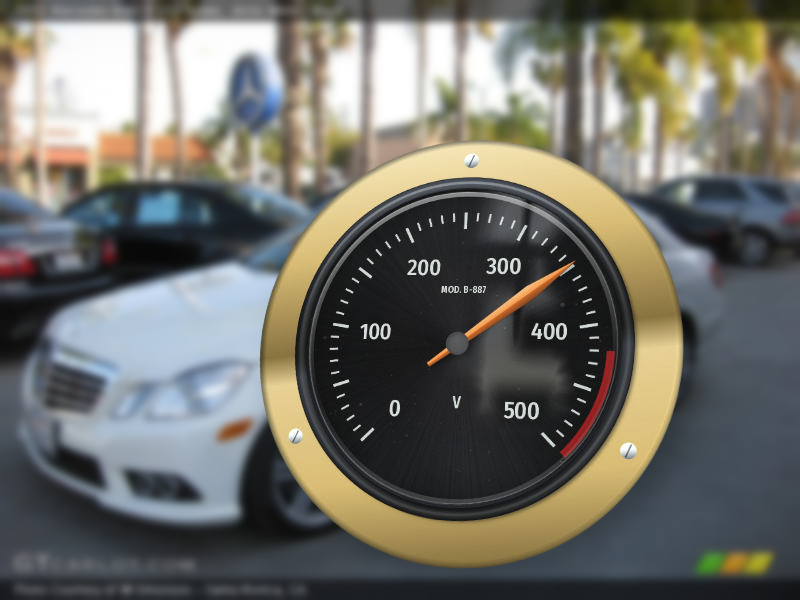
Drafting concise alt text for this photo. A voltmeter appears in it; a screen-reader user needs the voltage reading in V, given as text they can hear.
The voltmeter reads 350 V
